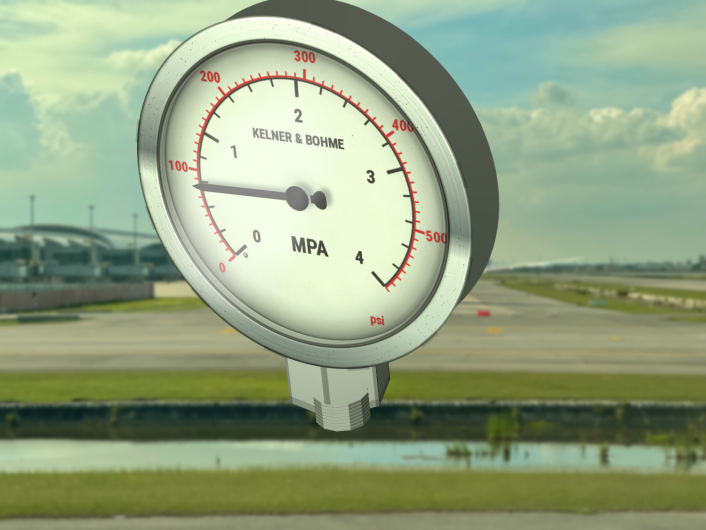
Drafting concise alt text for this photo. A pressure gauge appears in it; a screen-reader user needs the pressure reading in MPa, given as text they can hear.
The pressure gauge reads 0.6 MPa
